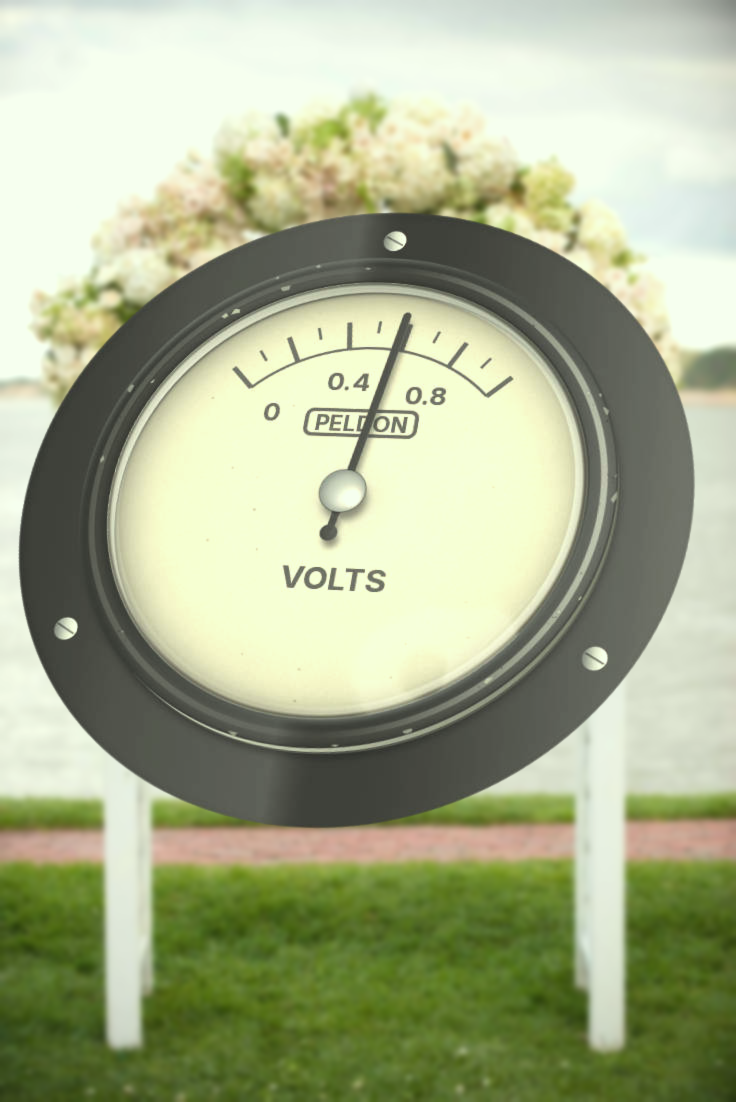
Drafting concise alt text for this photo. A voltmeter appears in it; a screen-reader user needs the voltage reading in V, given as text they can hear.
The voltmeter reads 0.6 V
